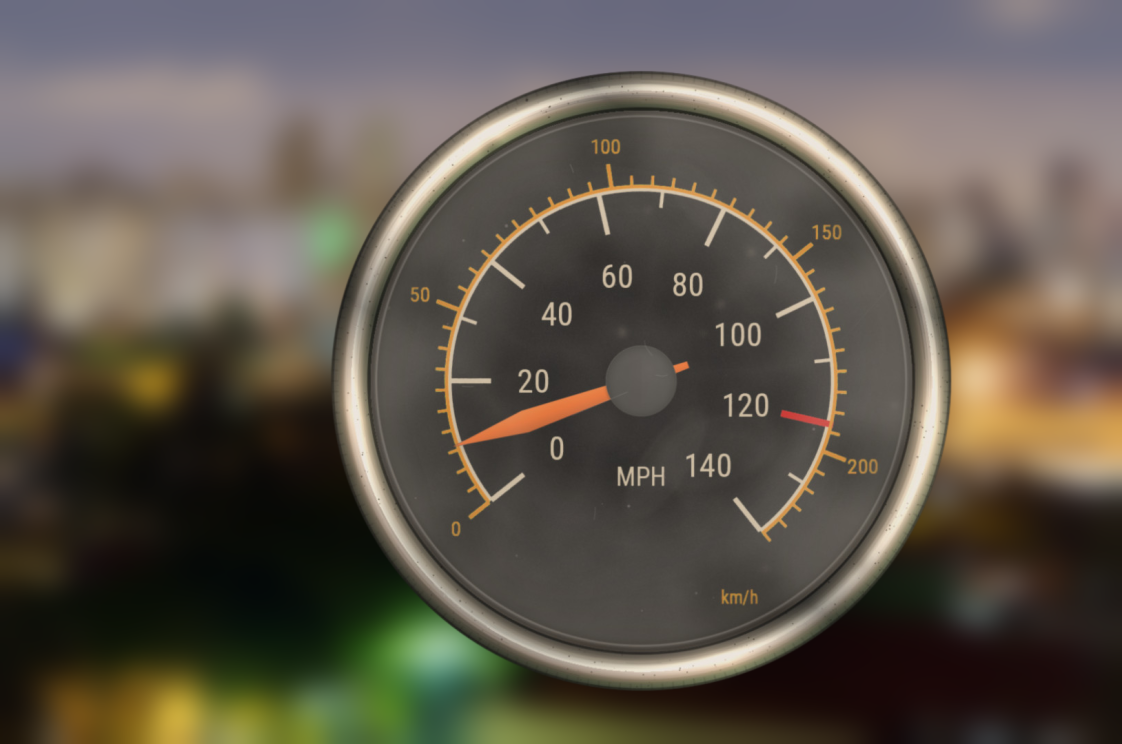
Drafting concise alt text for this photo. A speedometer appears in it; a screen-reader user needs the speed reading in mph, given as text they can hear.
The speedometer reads 10 mph
